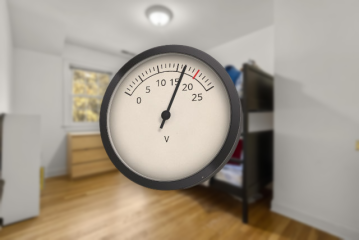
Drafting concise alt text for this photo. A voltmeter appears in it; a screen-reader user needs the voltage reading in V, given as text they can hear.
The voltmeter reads 17 V
